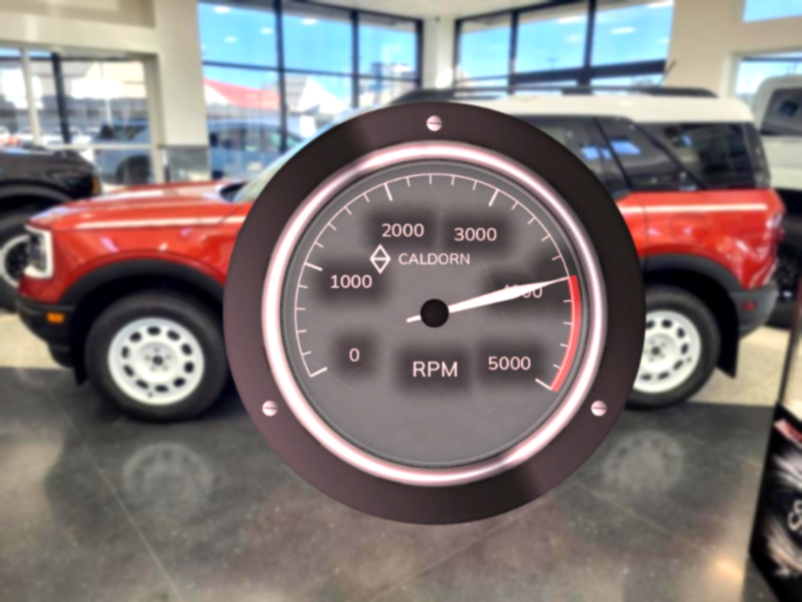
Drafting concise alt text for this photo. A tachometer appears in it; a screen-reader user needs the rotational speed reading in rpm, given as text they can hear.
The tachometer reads 4000 rpm
